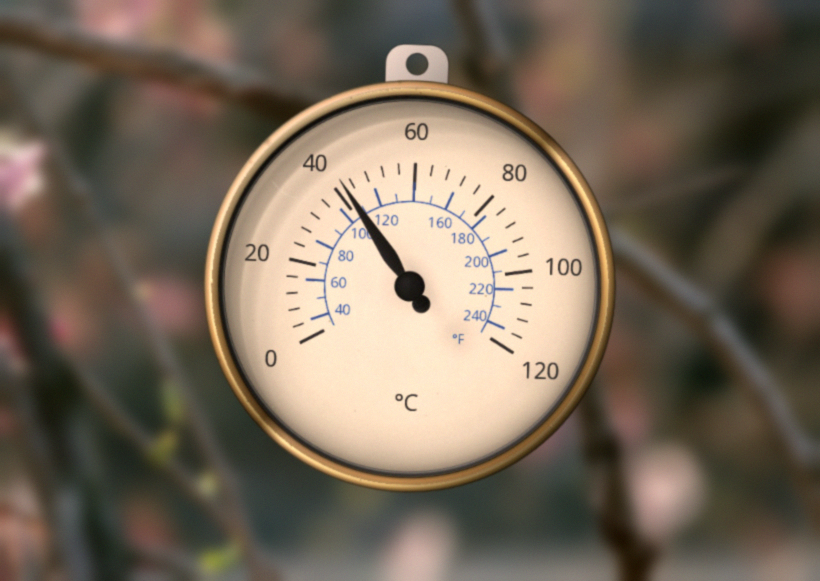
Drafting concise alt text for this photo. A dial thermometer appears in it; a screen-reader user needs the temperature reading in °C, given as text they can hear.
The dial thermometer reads 42 °C
